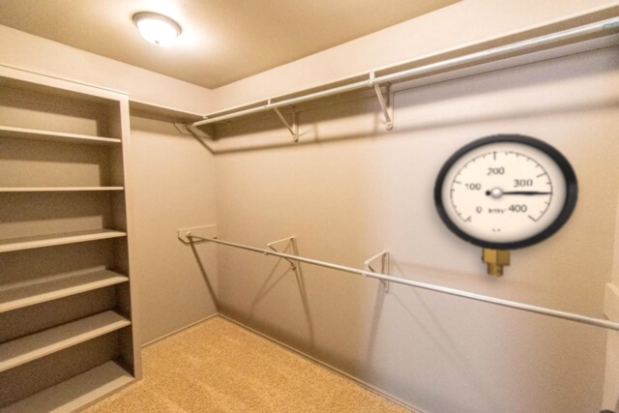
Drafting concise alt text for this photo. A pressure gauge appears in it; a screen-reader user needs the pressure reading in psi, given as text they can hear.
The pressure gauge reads 340 psi
